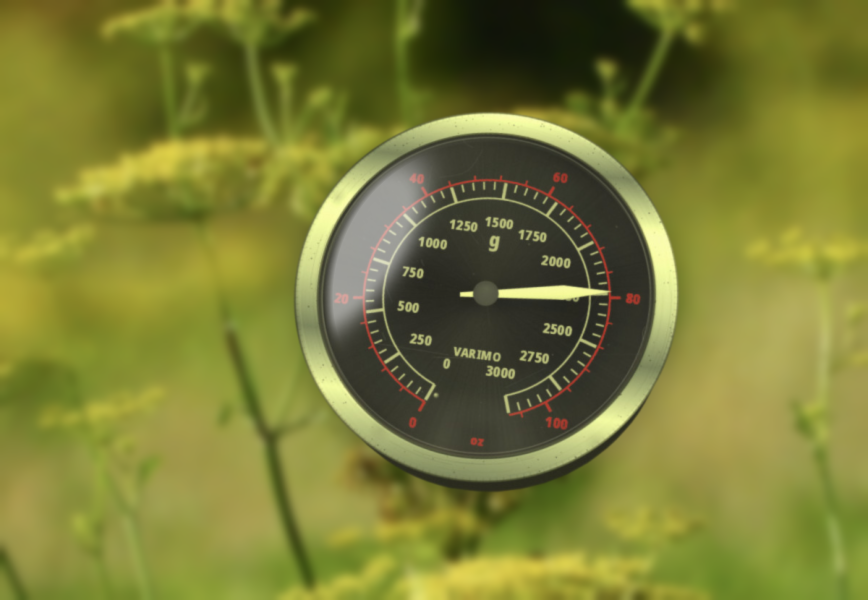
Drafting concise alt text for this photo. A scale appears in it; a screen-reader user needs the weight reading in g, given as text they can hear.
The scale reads 2250 g
